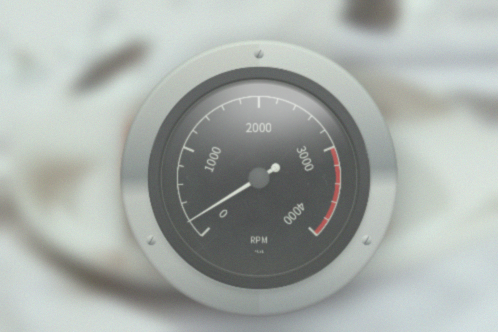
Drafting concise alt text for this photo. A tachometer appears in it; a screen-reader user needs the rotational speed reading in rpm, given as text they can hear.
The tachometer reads 200 rpm
